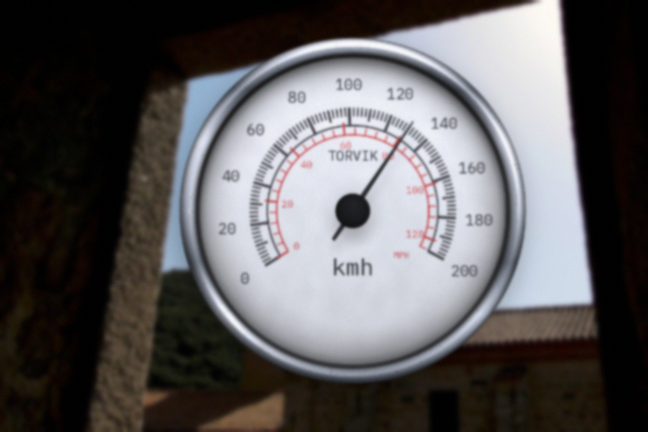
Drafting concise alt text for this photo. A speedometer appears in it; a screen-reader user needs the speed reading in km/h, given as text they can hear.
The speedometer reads 130 km/h
